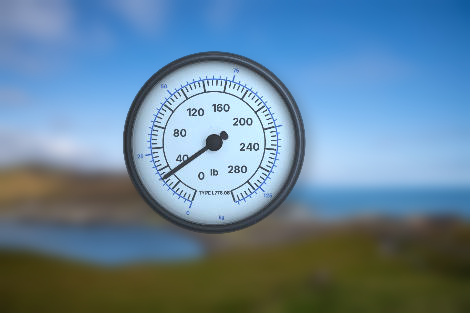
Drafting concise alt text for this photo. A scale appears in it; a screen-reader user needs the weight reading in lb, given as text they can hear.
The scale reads 32 lb
